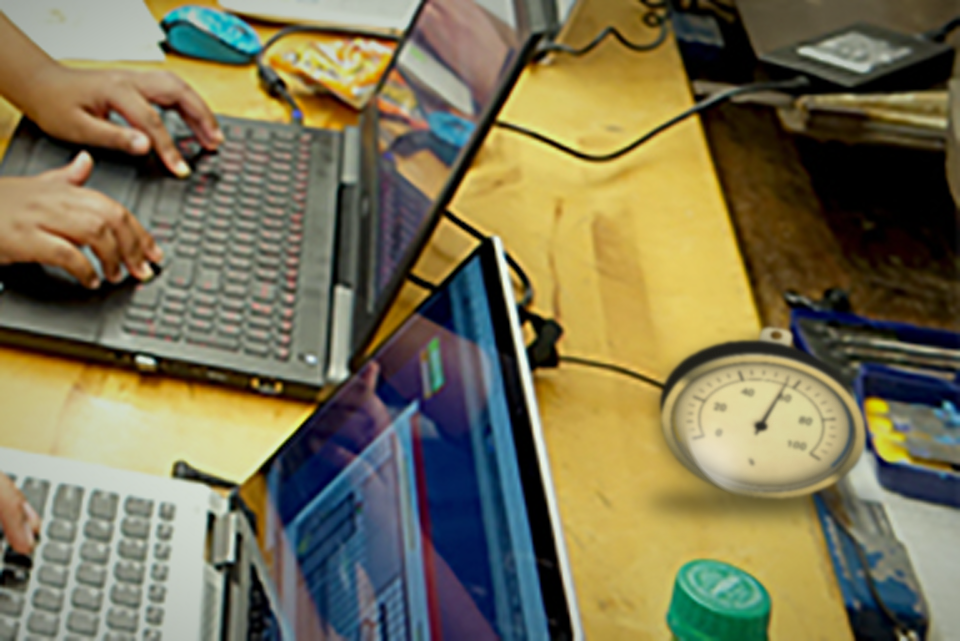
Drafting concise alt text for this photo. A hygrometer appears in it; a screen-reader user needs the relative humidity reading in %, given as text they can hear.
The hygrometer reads 56 %
